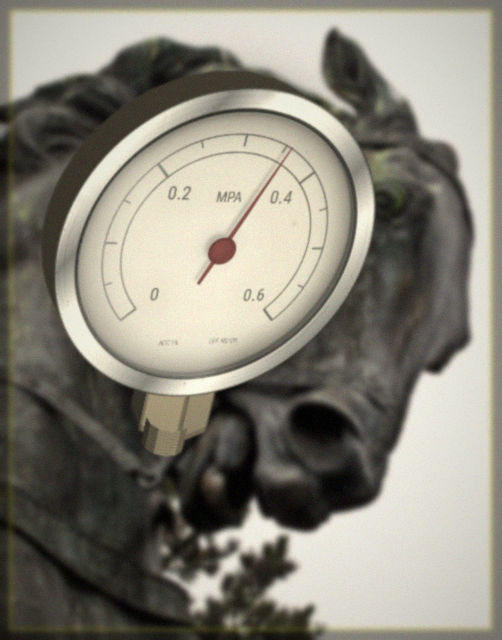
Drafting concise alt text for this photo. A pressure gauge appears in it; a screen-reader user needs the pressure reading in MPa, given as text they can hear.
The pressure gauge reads 0.35 MPa
